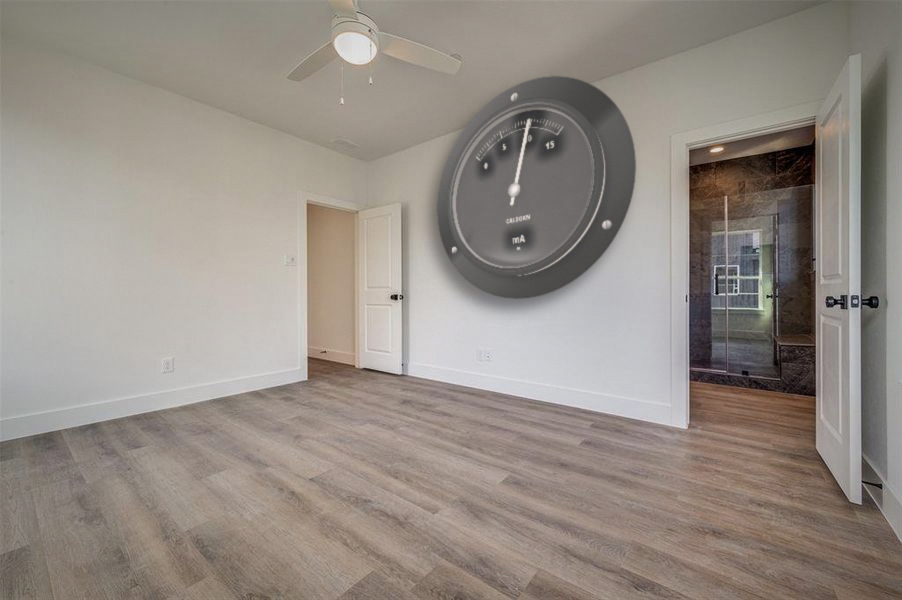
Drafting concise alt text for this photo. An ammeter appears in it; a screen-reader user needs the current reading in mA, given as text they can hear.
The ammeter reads 10 mA
